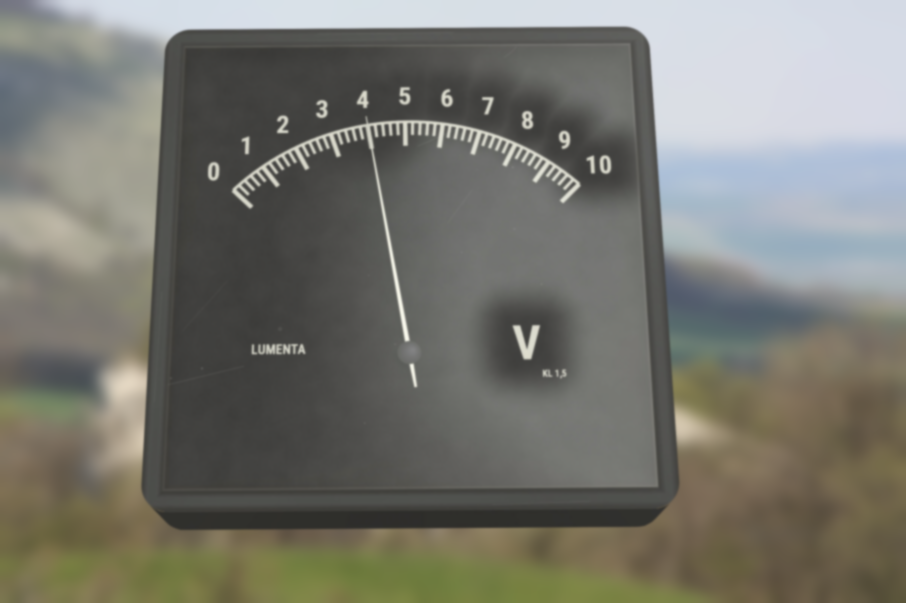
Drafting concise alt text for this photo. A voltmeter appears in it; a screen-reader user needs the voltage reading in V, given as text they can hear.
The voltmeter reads 4 V
